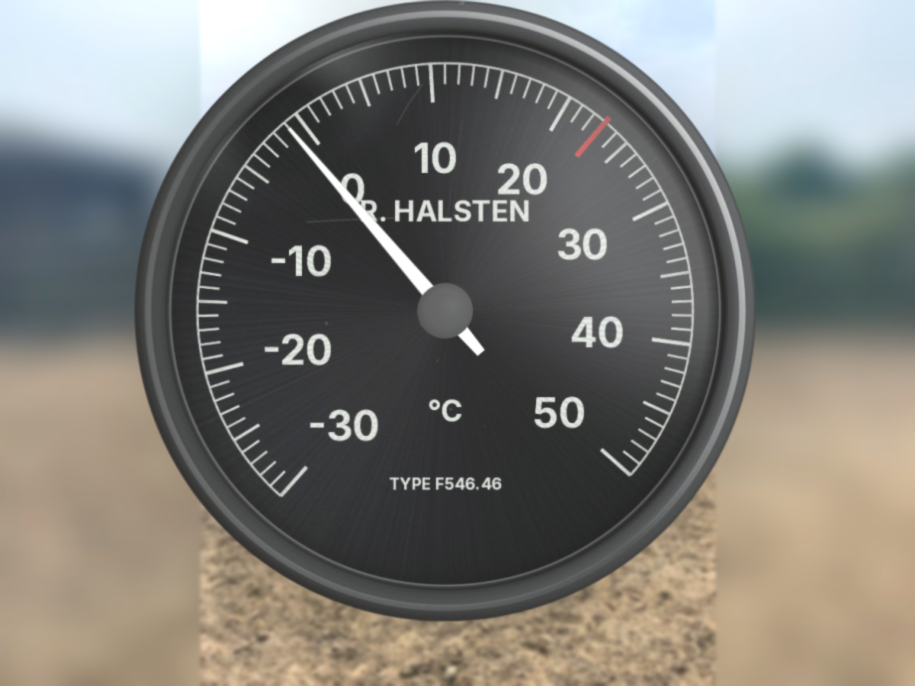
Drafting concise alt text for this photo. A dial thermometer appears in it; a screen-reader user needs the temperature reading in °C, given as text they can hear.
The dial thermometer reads -1 °C
